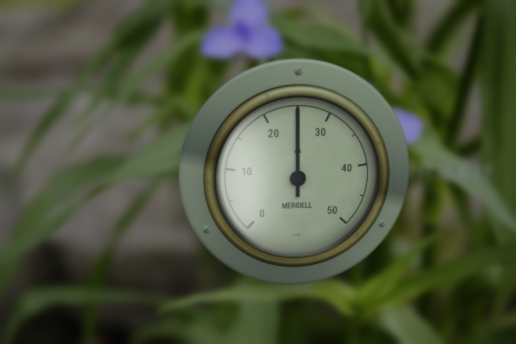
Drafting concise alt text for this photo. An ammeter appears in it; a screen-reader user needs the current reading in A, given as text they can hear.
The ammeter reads 25 A
